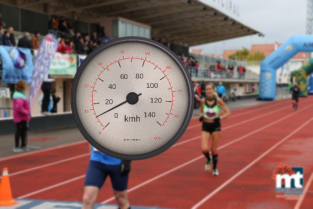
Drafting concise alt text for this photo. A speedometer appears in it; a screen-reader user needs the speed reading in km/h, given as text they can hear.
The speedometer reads 10 km/h
